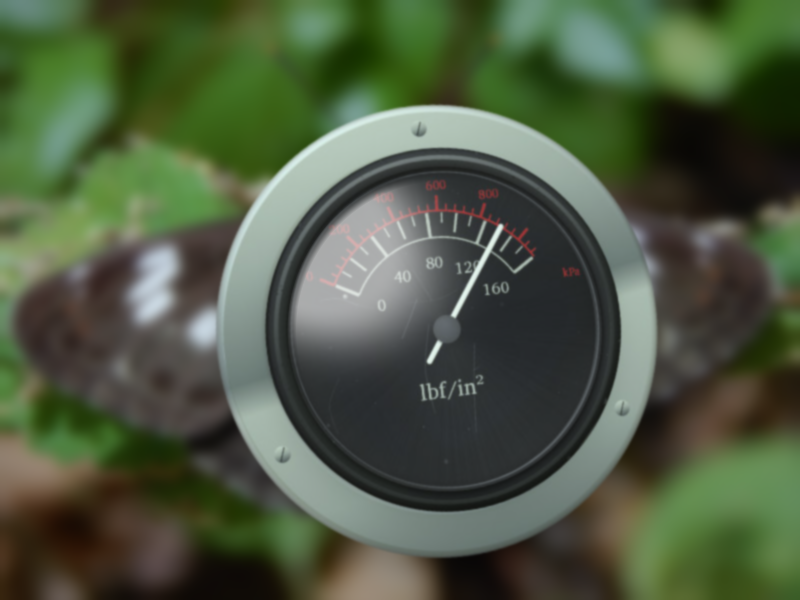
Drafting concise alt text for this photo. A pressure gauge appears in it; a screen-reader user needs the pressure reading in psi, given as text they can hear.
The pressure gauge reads 130 psi
